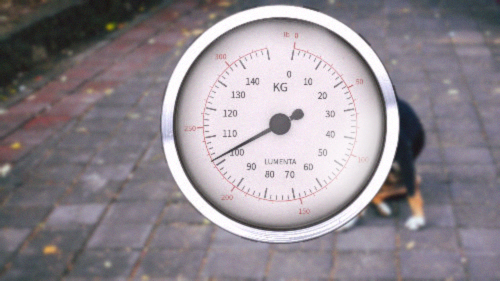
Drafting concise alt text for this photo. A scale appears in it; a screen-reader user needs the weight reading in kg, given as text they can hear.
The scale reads 102 kg
